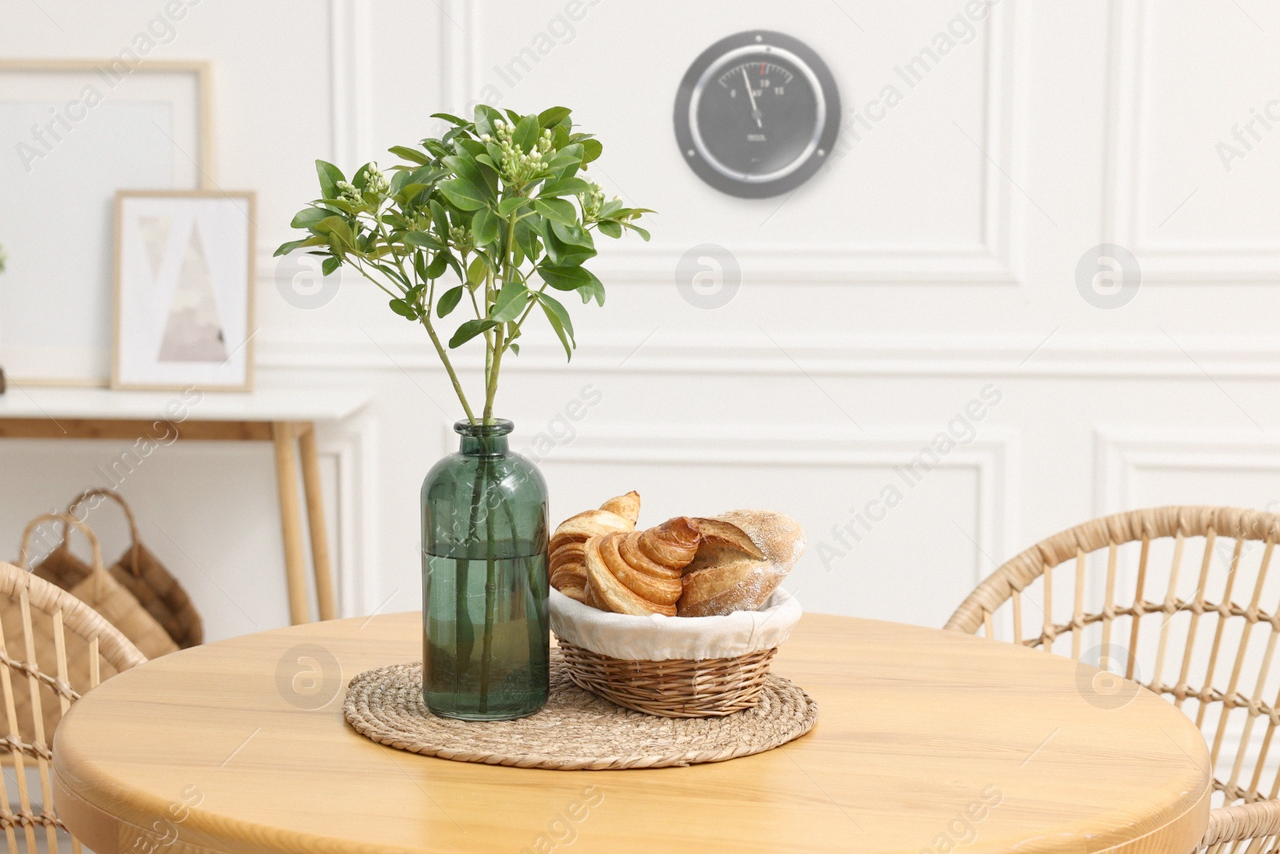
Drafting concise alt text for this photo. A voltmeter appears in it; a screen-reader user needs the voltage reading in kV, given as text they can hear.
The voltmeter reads 5 kV
